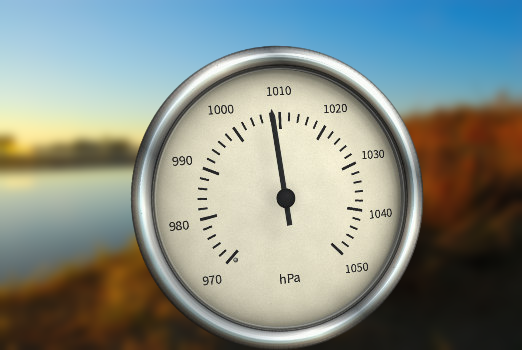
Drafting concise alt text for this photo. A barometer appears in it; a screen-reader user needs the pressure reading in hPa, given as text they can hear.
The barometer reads 1008 hPa
